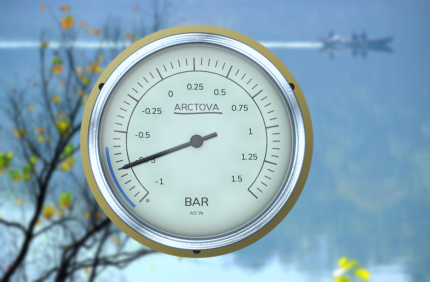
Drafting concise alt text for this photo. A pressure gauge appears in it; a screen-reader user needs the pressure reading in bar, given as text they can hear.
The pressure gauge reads -0.75 bar
